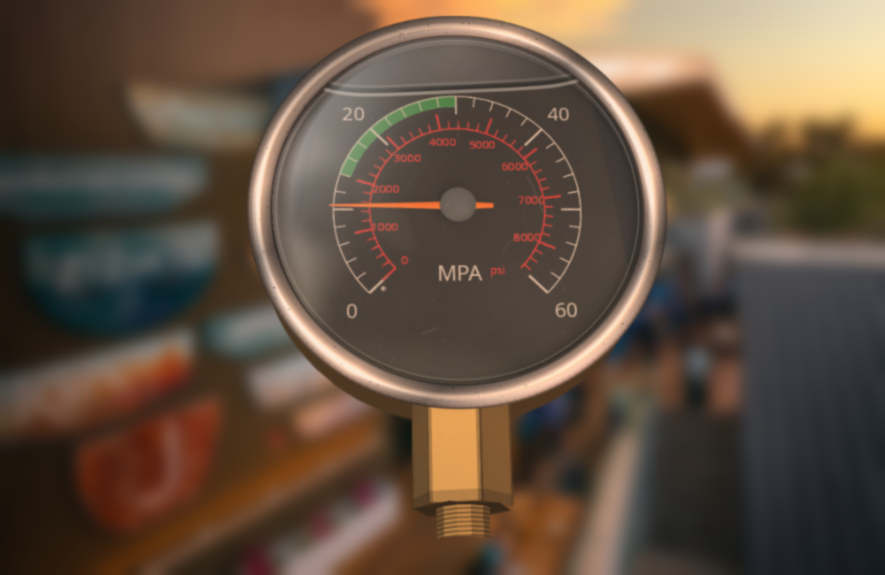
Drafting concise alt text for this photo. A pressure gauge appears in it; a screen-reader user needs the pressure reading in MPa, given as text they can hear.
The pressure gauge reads 10 MPa
